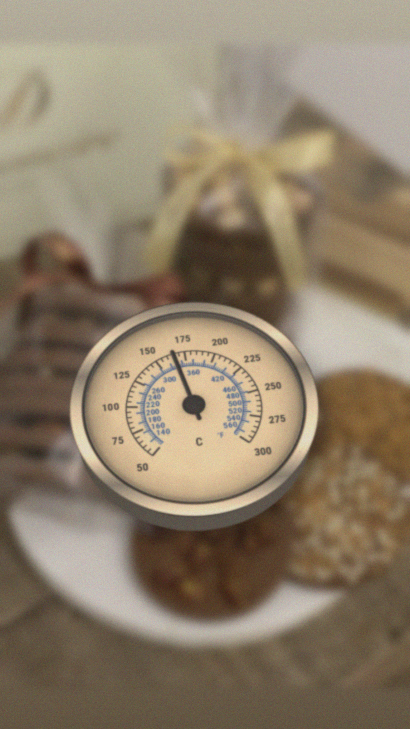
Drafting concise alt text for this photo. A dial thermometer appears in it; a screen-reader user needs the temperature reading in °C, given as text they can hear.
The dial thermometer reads 165 °C
